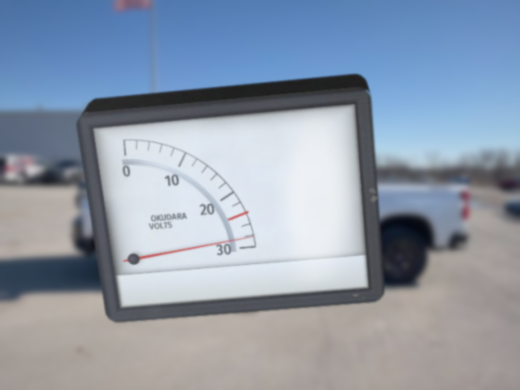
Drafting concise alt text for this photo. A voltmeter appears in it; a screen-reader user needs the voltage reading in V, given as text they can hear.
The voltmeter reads 28 V
